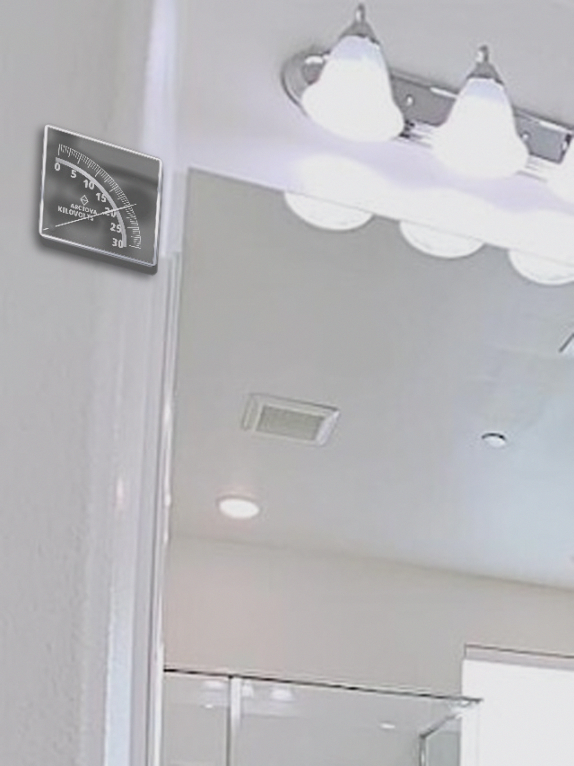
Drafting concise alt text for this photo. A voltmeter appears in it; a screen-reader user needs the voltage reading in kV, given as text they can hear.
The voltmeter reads 20 kV
